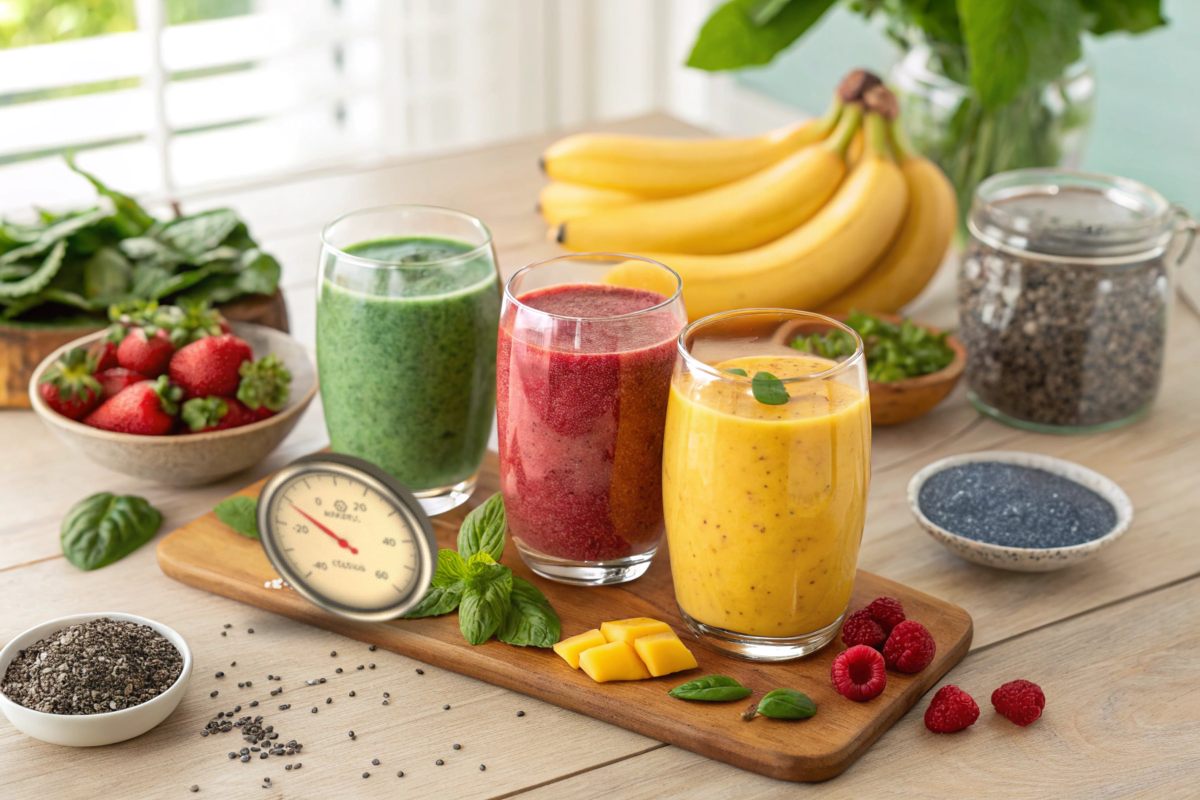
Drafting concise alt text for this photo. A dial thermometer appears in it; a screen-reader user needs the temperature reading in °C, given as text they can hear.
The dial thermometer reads -10 °C
